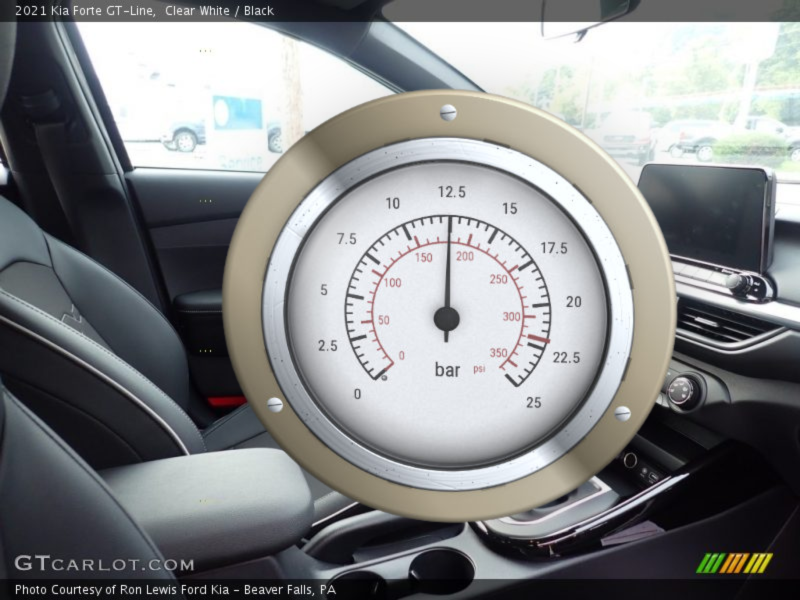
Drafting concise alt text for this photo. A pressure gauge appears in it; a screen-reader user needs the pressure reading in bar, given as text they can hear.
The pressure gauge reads 12.5 bar
